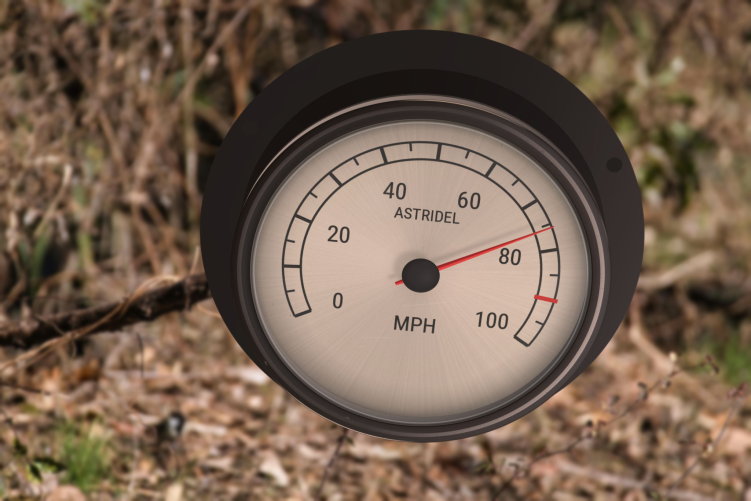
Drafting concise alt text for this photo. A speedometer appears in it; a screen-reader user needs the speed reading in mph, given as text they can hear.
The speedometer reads 75 mph
